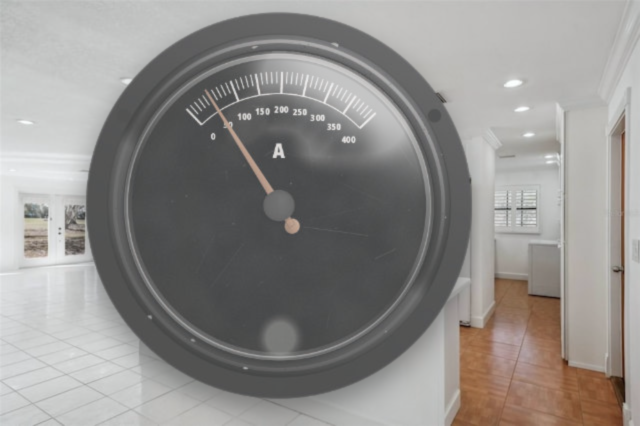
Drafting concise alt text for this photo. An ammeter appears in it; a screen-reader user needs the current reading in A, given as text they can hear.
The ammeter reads 50 A
